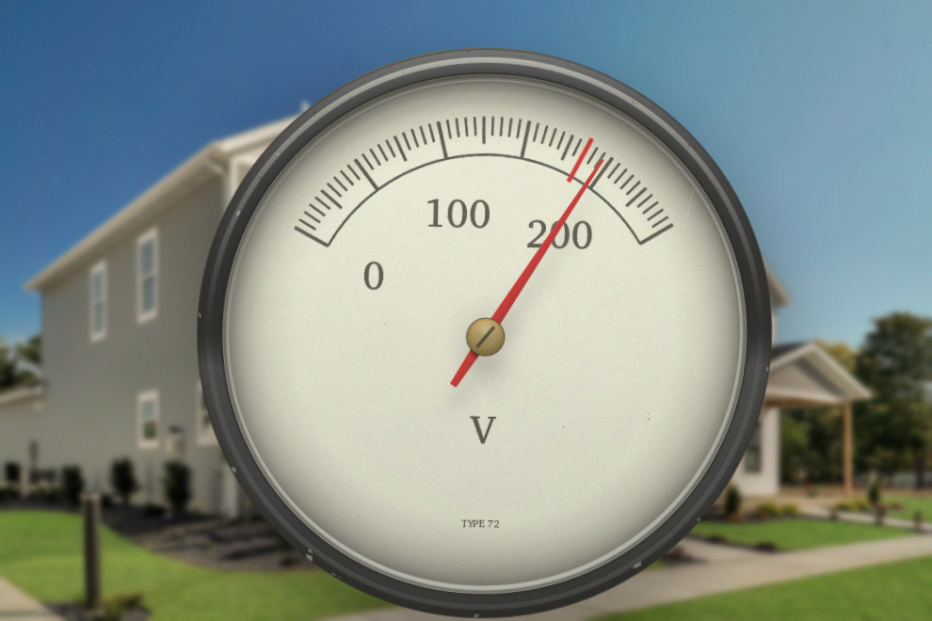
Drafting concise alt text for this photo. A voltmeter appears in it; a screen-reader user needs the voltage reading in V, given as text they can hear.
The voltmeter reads 195 V
